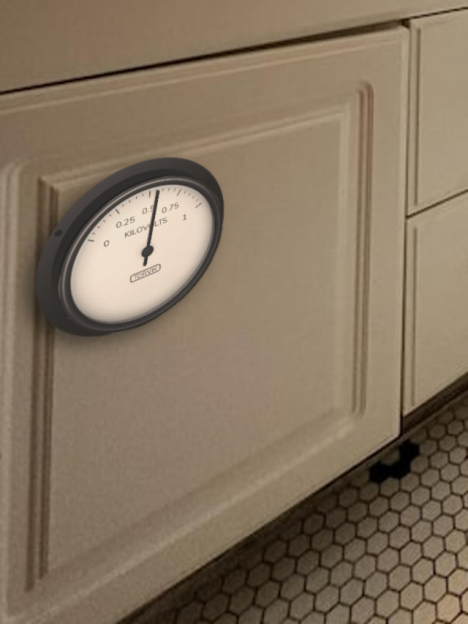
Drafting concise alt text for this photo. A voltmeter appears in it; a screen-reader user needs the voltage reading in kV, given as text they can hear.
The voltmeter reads 0.55 kV
